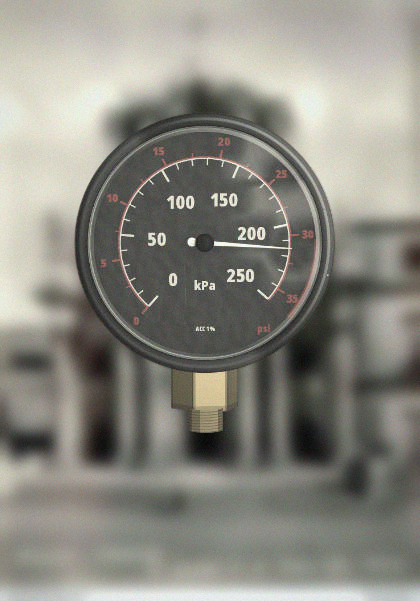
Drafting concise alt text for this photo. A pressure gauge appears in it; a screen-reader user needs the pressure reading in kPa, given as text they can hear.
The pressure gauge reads 215 kPa
